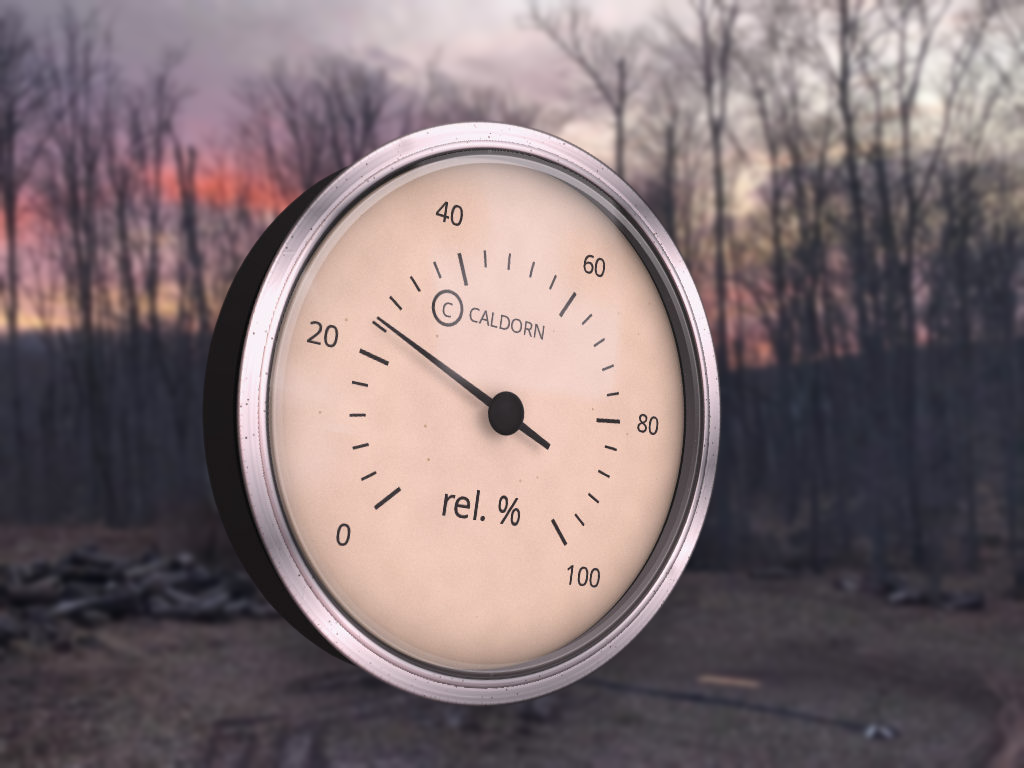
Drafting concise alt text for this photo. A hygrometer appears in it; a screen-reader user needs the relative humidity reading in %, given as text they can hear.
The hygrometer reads 24 %
